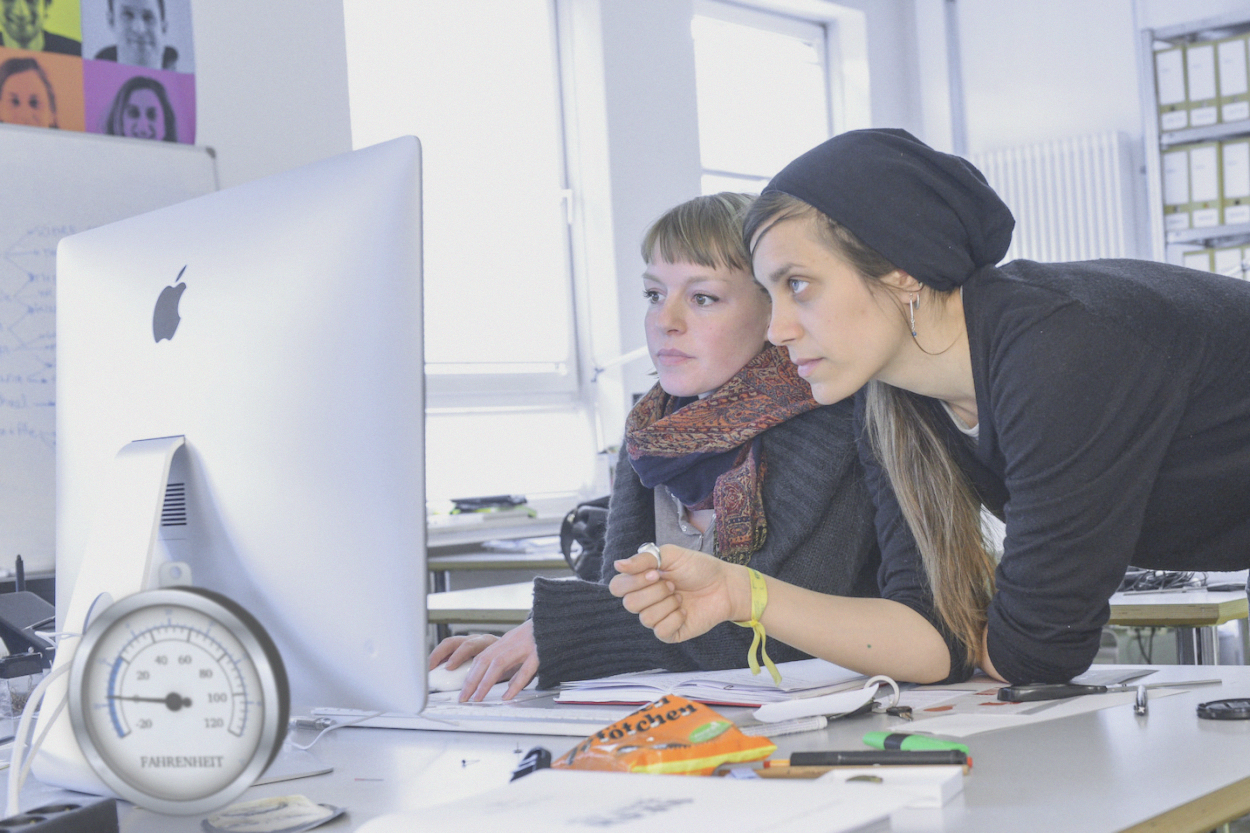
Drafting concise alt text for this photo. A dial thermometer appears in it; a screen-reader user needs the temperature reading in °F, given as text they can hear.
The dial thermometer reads 0 °F
